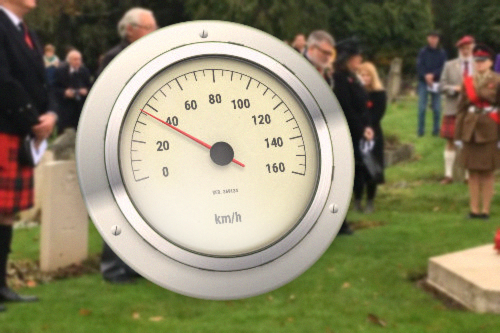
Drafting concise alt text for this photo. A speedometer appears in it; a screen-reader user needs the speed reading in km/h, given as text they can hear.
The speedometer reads 35 km/h
